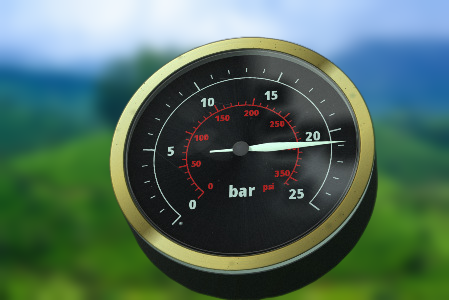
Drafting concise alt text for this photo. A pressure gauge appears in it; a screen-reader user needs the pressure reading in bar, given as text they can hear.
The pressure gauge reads 21 bar
